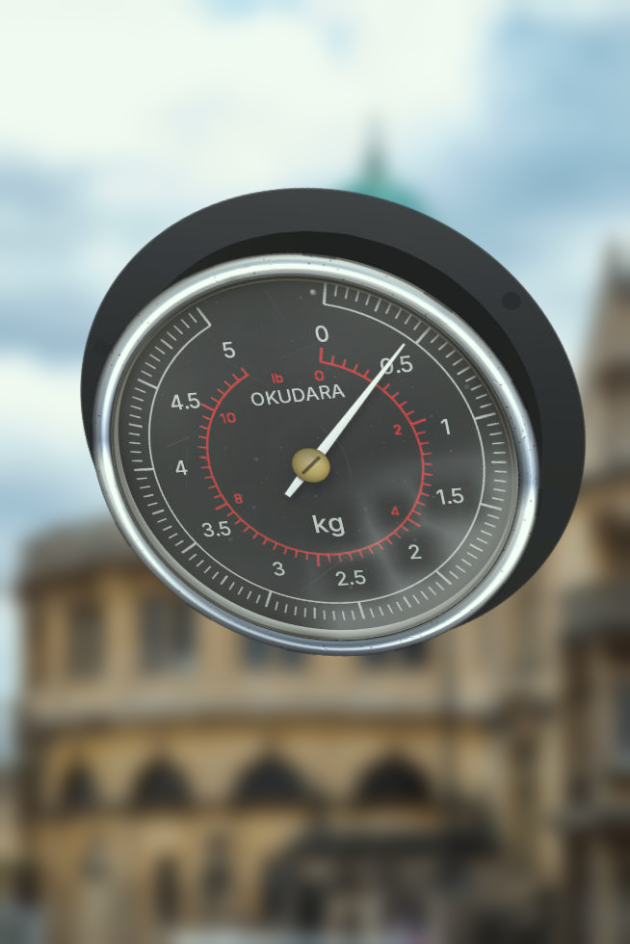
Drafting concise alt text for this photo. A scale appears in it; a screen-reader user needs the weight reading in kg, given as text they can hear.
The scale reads 0.45 kg
